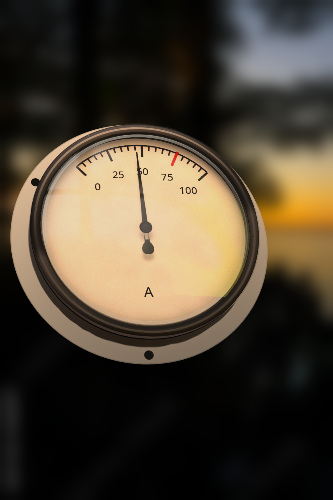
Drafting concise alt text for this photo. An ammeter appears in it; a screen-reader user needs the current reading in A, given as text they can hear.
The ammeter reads 45 A
